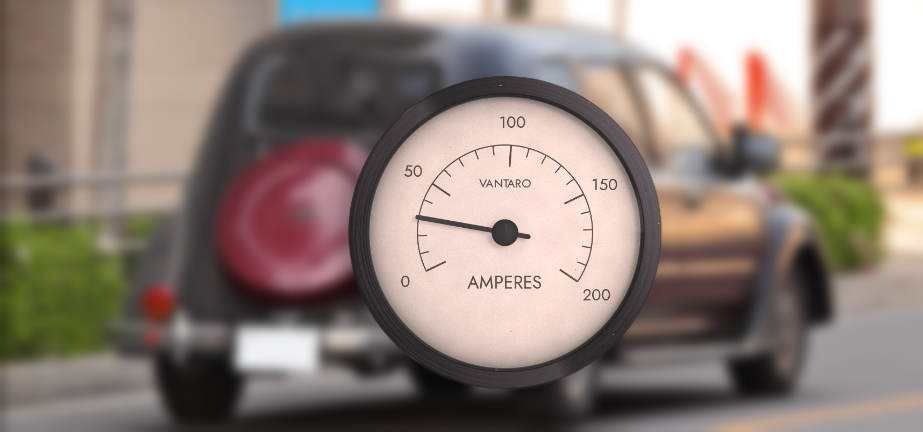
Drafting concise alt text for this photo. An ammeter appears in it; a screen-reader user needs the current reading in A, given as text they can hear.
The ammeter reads 30 A
